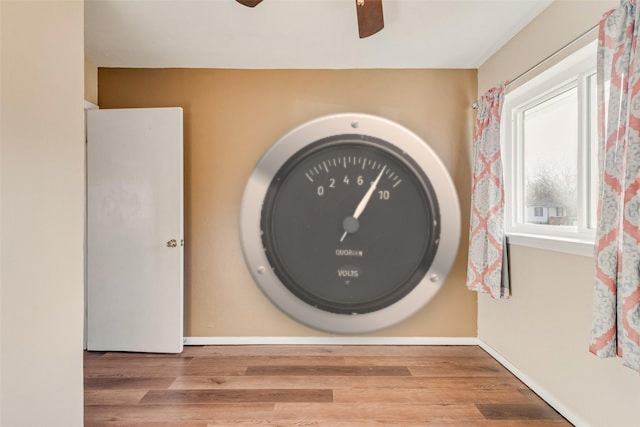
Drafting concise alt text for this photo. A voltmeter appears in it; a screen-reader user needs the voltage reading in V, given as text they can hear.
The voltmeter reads 8 V
